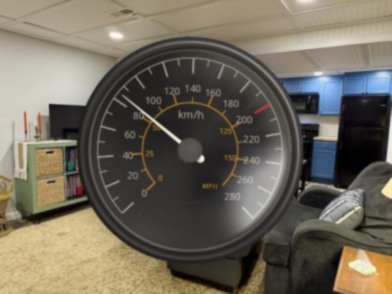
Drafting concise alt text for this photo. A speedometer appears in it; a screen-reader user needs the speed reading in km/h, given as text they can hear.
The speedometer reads 85 km/h
